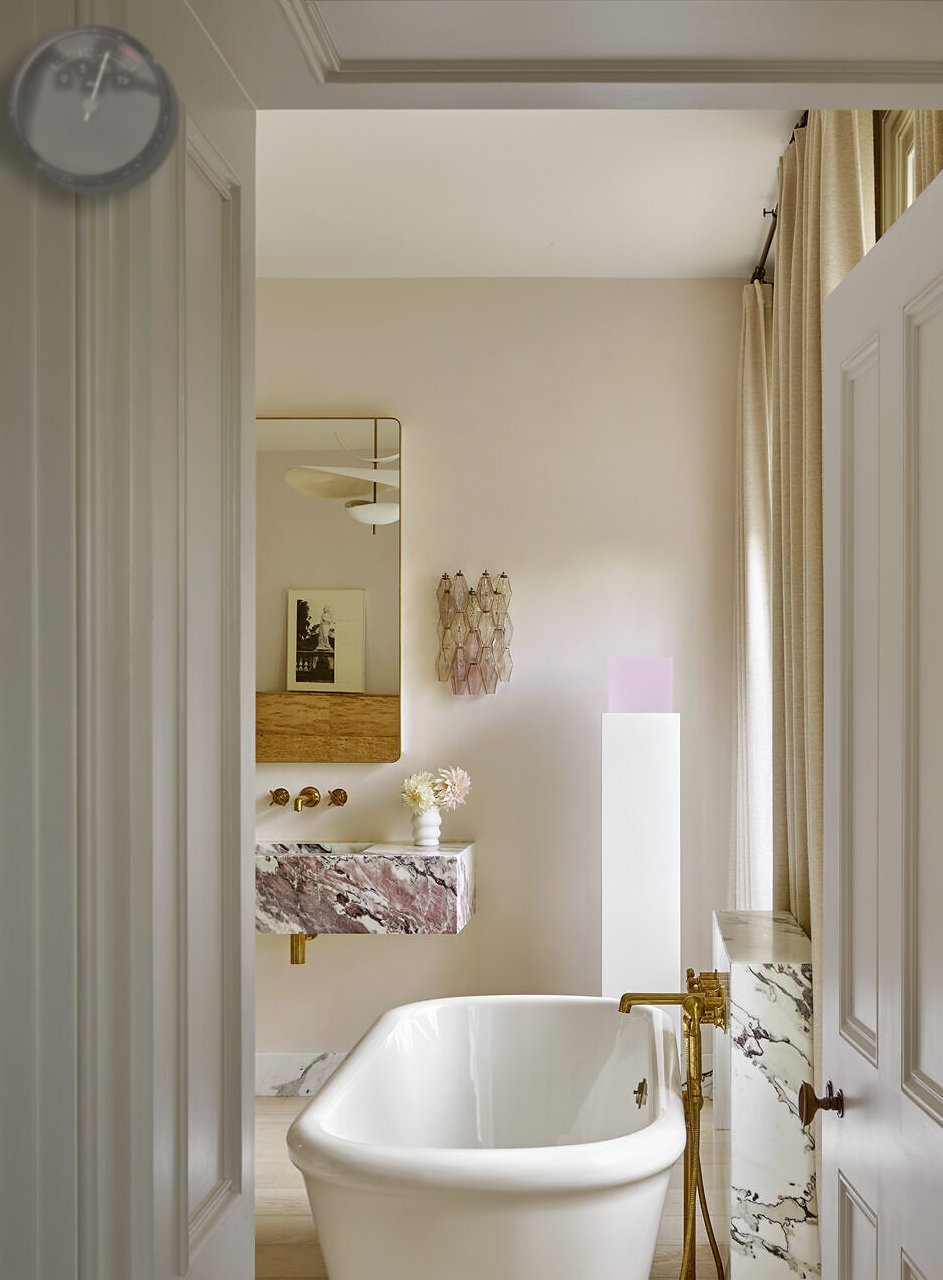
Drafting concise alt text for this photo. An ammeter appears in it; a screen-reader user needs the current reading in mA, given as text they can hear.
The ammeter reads 10 mA
